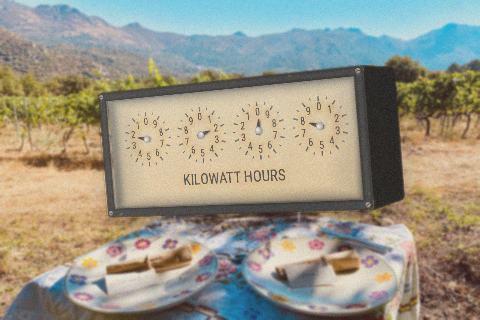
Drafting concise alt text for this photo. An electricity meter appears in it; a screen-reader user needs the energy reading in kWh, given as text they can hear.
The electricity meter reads 2198 kWh
